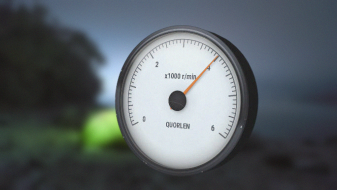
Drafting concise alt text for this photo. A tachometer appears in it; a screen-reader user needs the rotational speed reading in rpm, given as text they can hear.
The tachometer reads 4000 rpm
